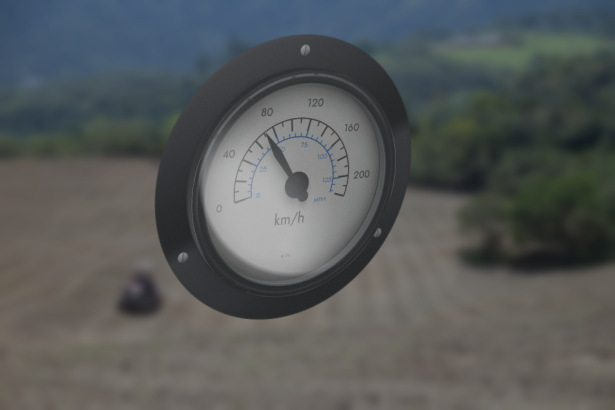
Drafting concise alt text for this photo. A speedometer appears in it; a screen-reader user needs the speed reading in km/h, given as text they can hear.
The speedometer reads 70 km/h
